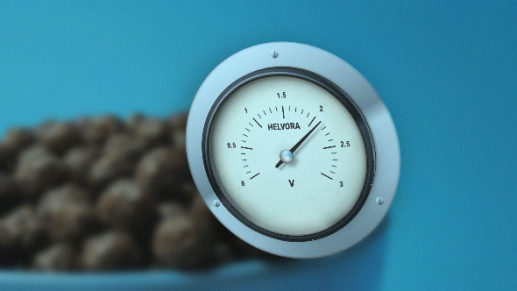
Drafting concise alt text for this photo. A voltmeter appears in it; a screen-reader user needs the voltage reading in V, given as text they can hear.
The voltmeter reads 2.1 V
